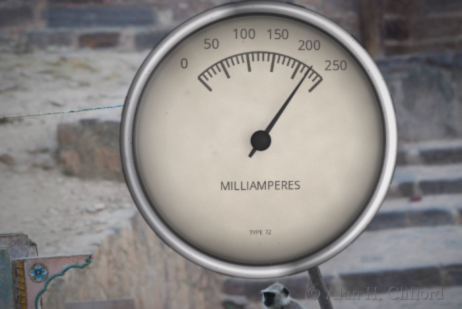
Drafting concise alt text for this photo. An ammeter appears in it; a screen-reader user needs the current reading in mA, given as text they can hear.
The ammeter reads 220 mA
